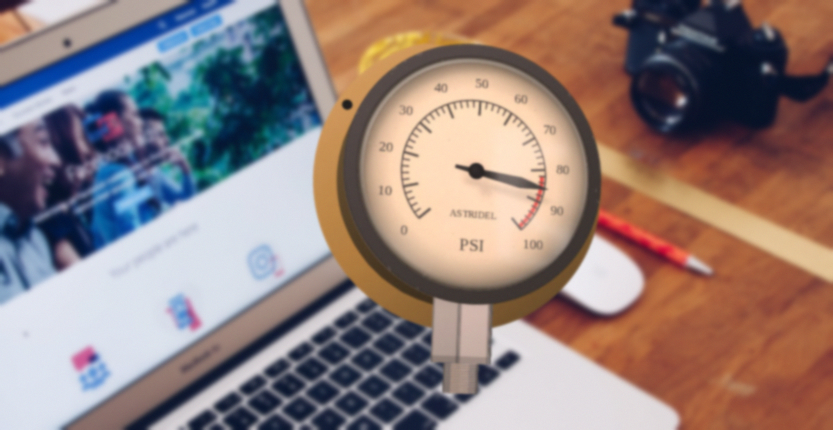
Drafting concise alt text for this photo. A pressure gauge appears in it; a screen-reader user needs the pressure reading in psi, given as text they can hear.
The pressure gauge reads 86 psi
